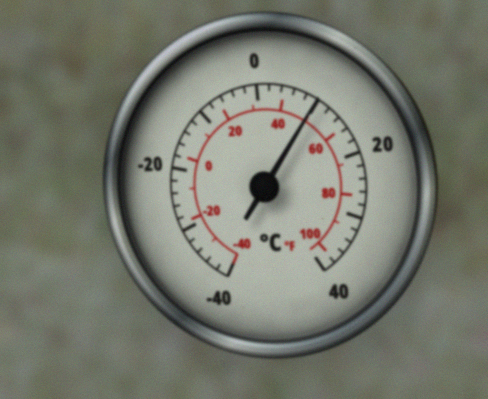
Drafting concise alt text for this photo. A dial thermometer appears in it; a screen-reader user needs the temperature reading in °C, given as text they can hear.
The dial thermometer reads 10 °C
